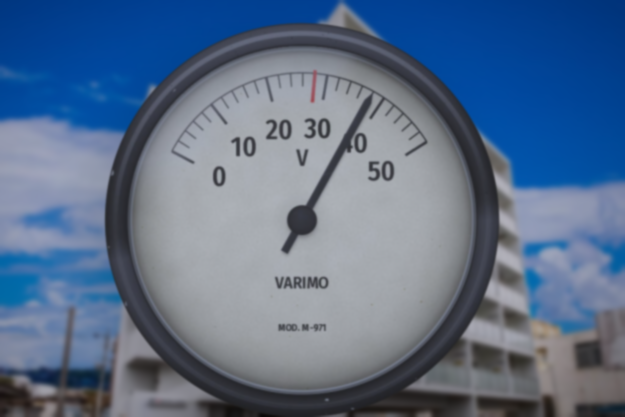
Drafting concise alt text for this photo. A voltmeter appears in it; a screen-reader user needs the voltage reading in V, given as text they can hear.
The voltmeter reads 38 V
